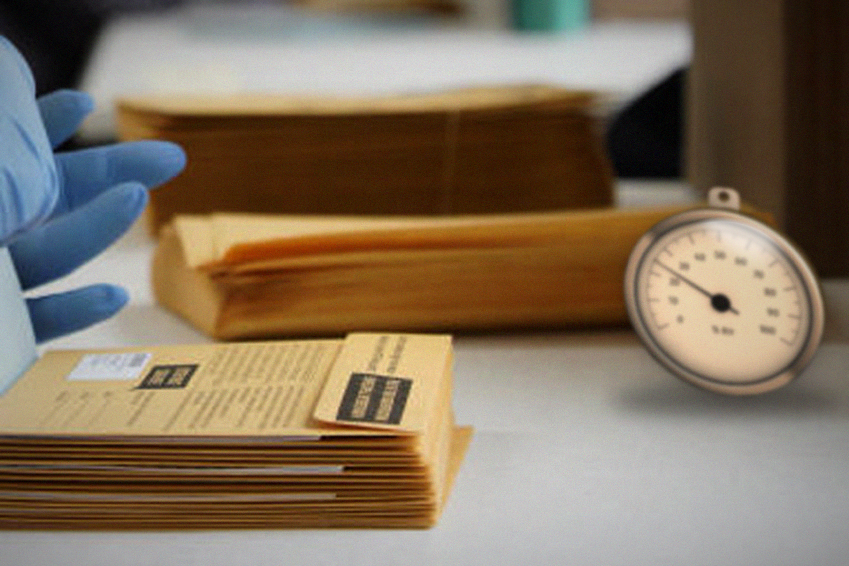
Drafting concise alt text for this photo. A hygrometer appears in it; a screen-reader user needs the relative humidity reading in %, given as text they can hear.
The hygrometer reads 25 %
